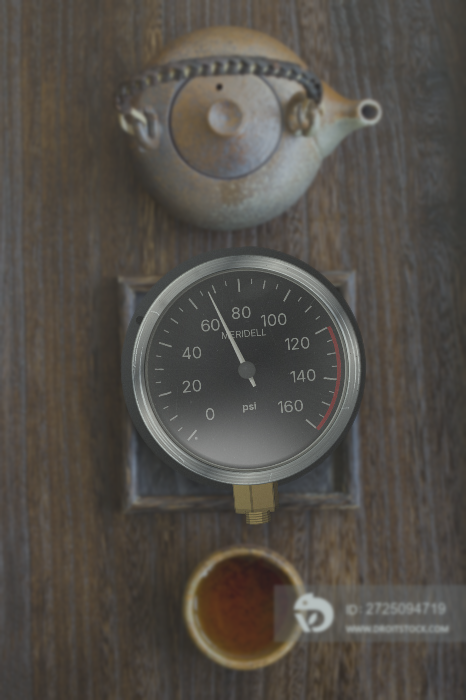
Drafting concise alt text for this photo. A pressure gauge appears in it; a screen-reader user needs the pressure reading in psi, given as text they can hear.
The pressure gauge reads 67.5 psi
